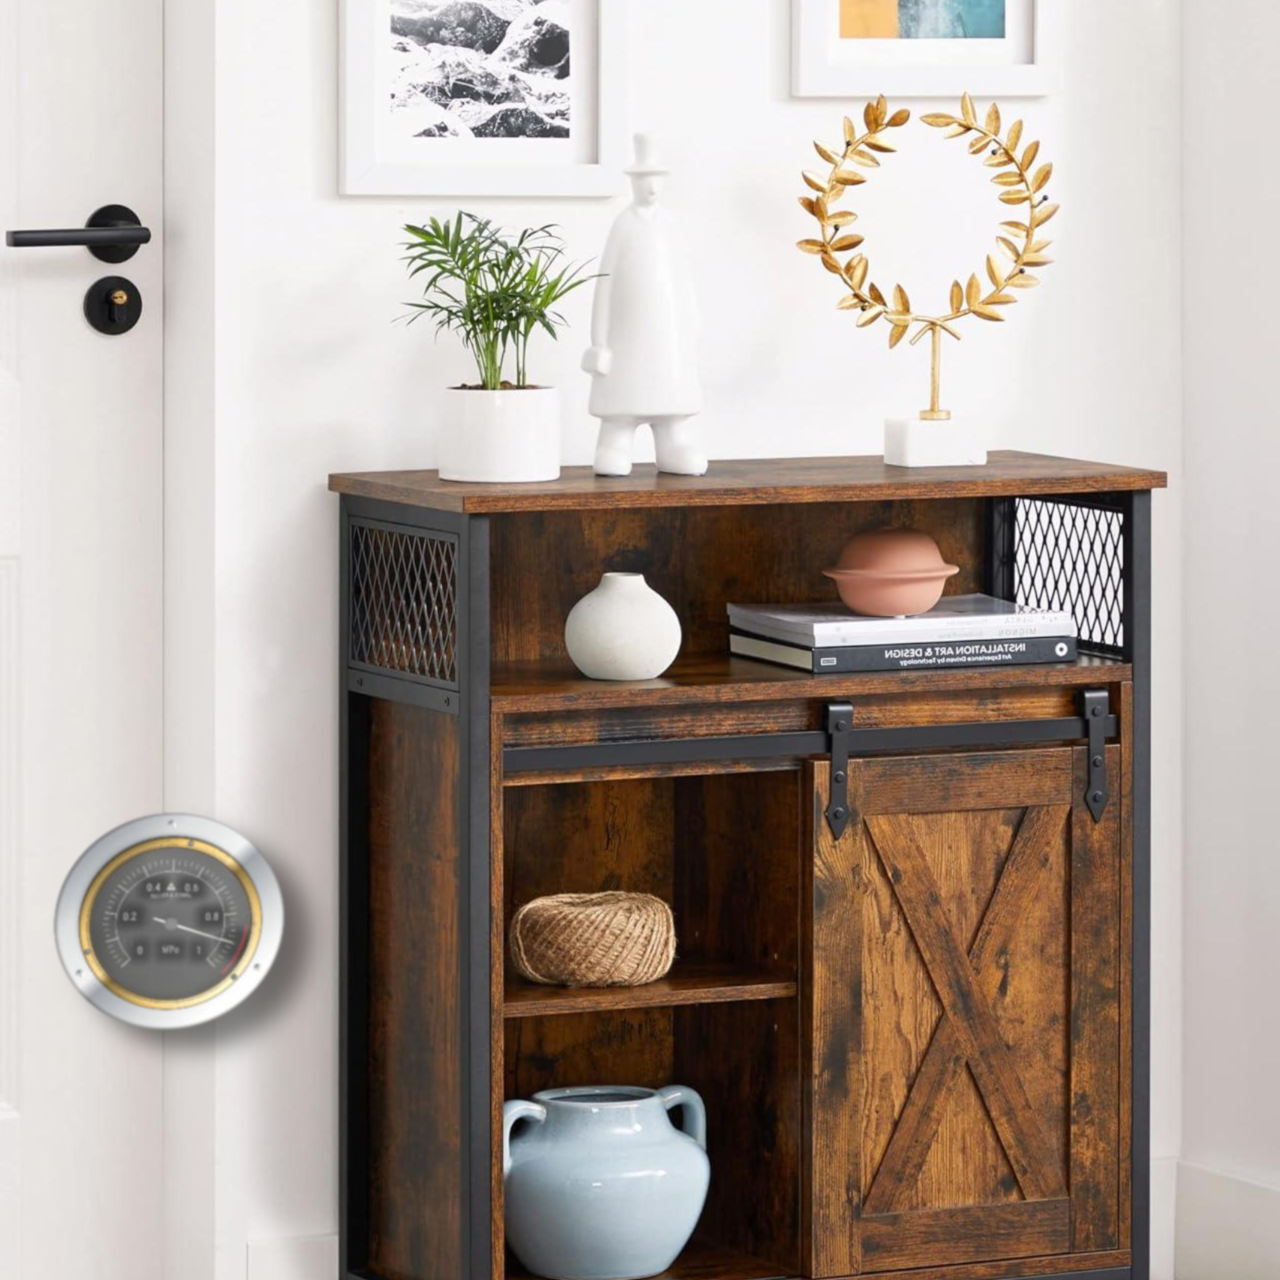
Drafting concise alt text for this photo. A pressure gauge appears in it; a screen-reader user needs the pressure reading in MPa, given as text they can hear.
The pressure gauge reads 0.9 MPa
